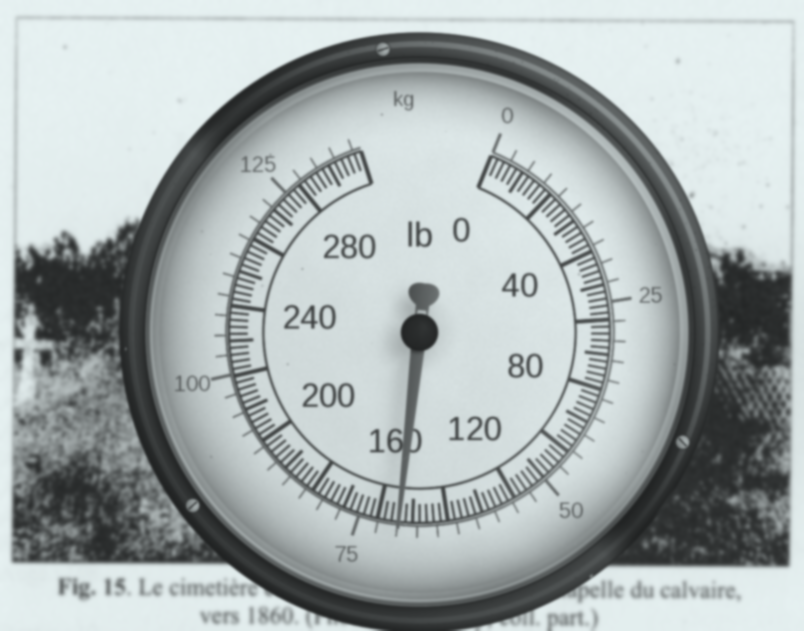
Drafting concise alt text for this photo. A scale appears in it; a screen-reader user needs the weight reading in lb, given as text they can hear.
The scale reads 154 lb
